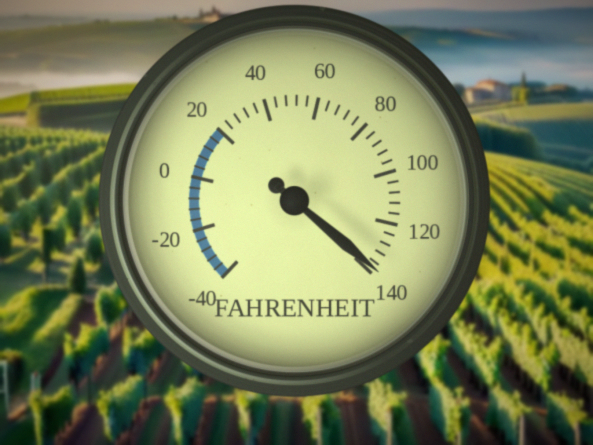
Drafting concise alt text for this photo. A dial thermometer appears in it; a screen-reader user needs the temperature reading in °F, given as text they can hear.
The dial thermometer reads 138 °F
